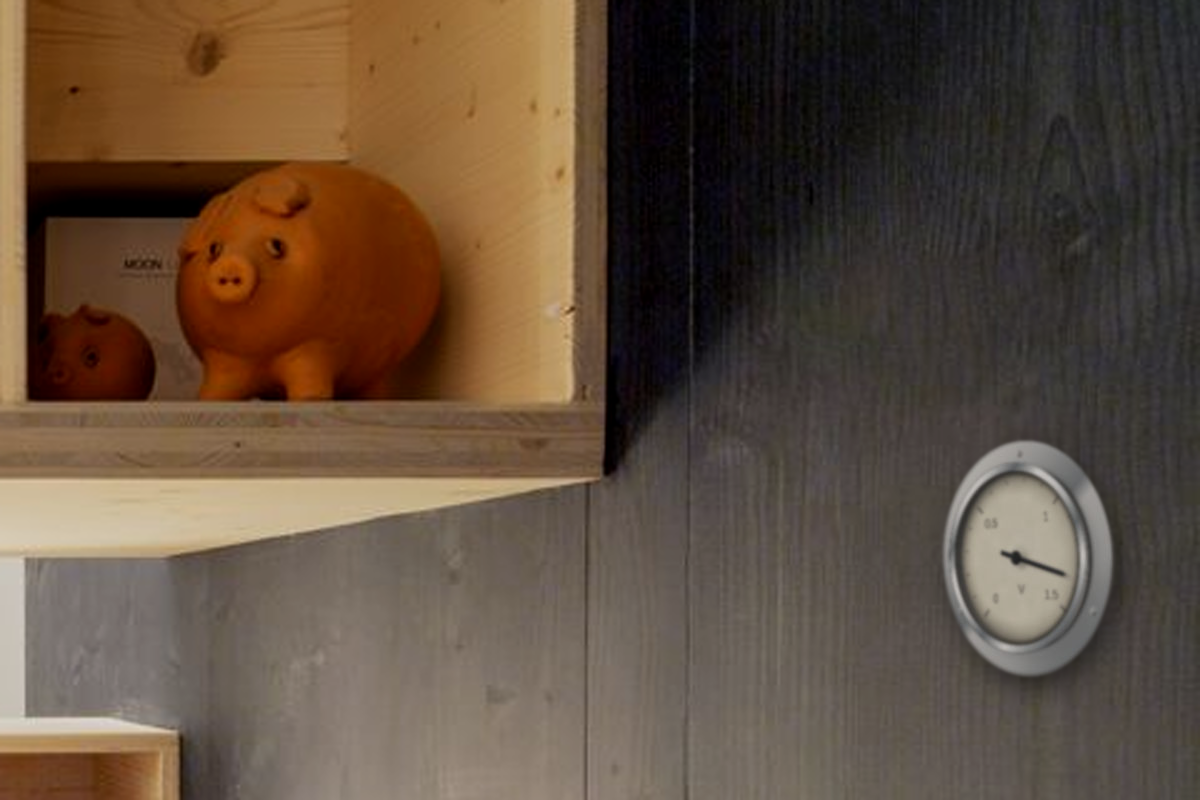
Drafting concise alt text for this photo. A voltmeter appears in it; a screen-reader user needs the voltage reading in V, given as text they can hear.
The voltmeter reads 1.35 V
